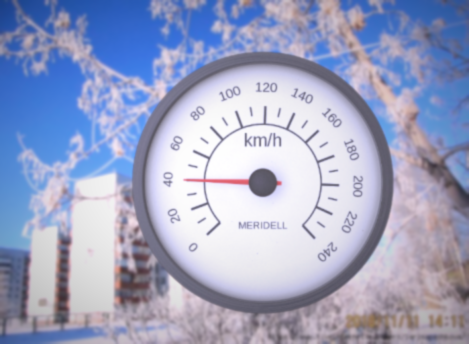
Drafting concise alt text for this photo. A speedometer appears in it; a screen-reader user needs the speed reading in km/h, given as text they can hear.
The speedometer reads 40 km/h
